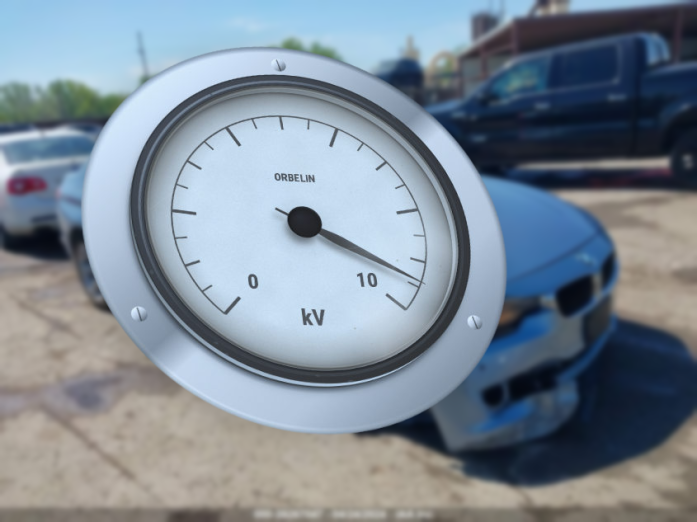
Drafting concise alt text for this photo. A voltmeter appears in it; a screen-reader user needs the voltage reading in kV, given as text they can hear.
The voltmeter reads 9.5 kV
